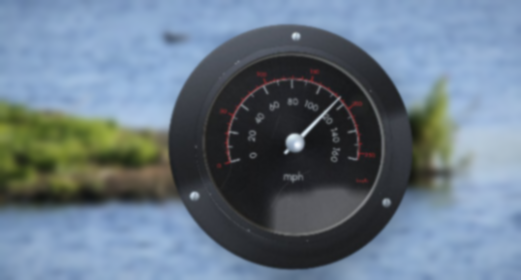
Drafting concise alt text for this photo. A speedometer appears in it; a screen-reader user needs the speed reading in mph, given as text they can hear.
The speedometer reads 115 mph
